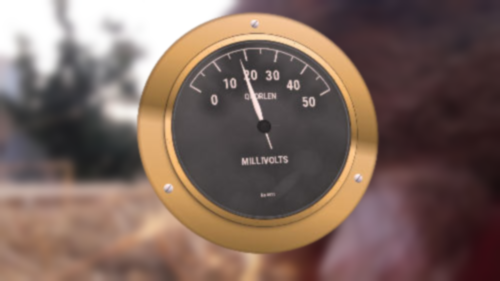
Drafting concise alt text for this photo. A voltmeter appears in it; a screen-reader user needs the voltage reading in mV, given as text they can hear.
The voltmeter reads 17.5 mV
